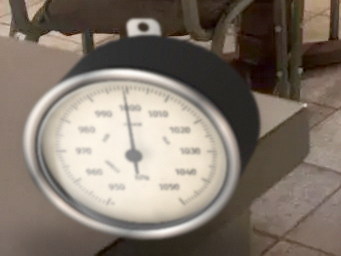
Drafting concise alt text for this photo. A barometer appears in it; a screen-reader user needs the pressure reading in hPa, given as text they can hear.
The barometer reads 1000 hPa
